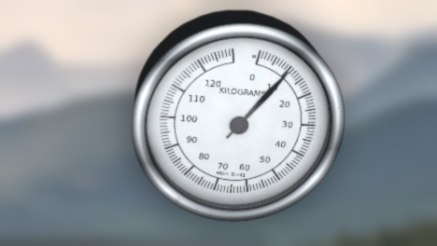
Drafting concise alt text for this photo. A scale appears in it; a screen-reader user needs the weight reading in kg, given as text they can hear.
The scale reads 10 kg
